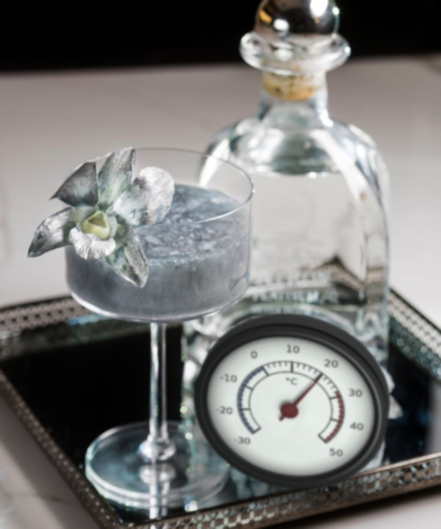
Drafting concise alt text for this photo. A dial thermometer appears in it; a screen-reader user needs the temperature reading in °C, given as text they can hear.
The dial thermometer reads 20 °C
